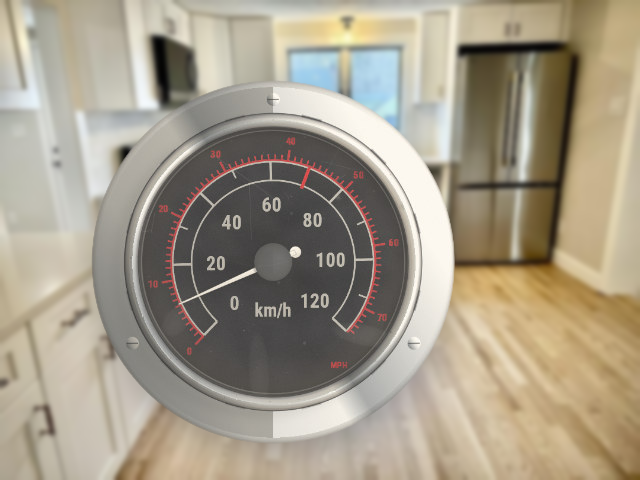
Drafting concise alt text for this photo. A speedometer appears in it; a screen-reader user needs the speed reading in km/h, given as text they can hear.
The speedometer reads 10 km/h
